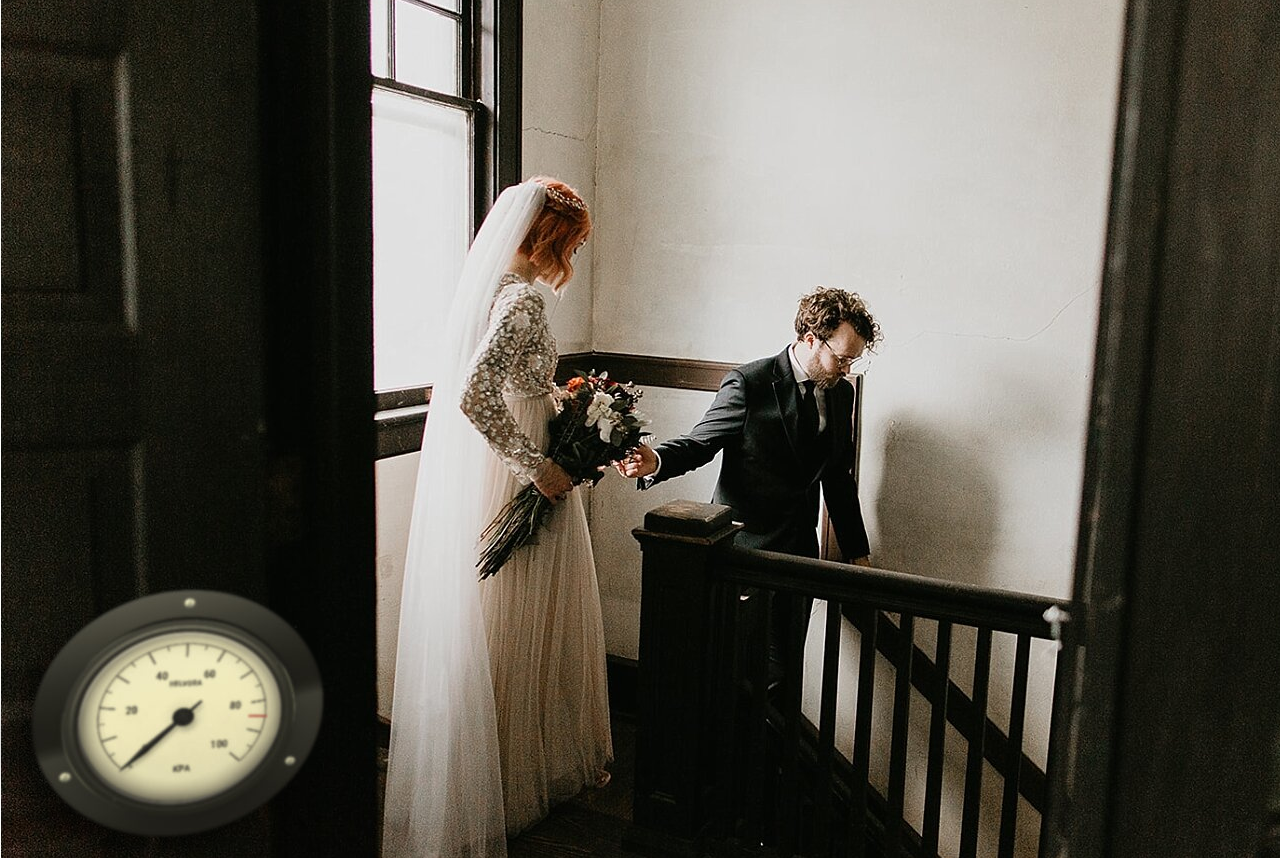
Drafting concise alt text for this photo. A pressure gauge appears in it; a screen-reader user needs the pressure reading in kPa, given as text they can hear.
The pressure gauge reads 0 kPa
